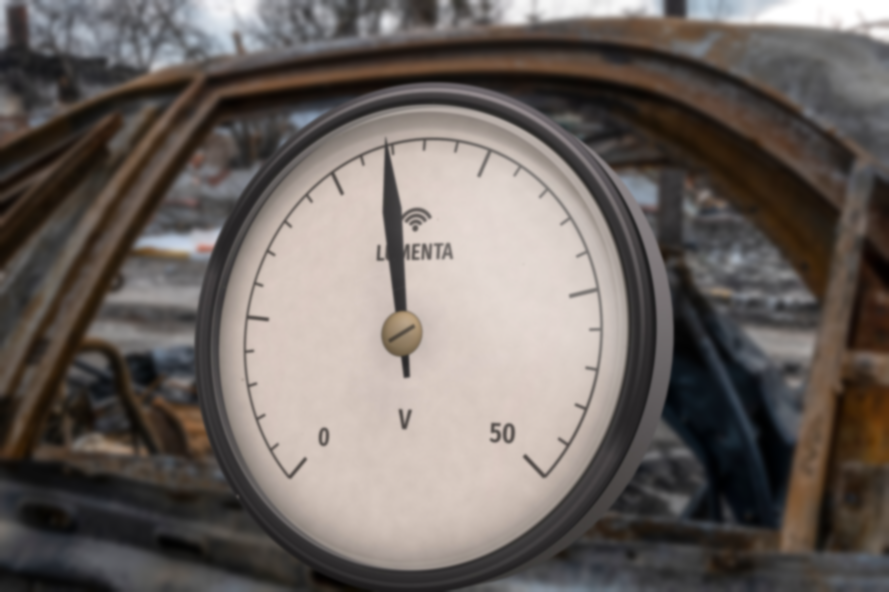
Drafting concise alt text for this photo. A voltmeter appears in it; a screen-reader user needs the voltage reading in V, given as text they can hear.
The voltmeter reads 24 V
